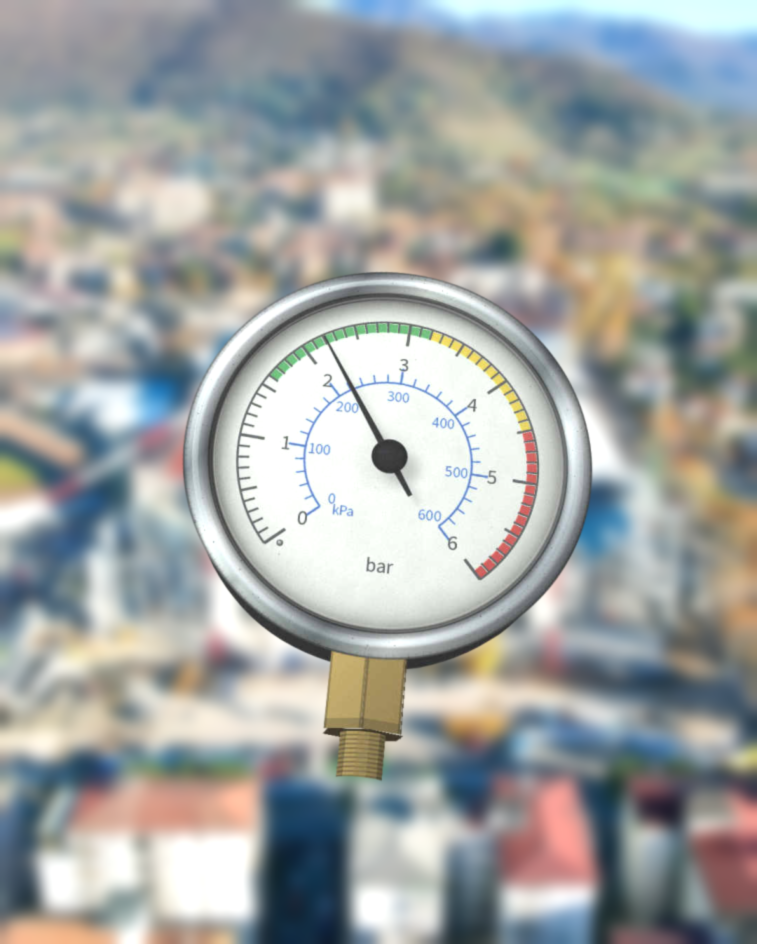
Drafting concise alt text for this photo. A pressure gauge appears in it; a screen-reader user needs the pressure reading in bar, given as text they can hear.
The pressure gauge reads 2.2 bar
